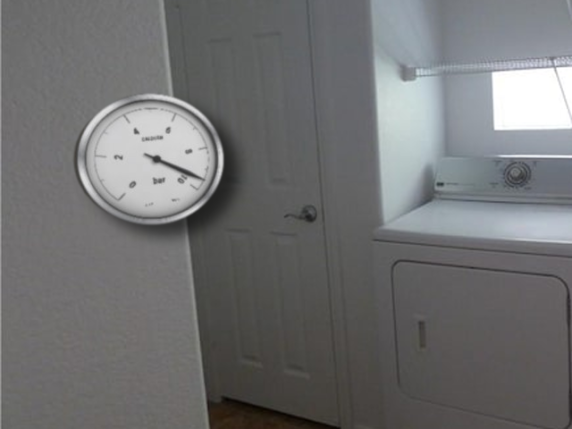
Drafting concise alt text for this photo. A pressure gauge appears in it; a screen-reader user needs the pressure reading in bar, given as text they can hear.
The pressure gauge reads 9.5 bar
